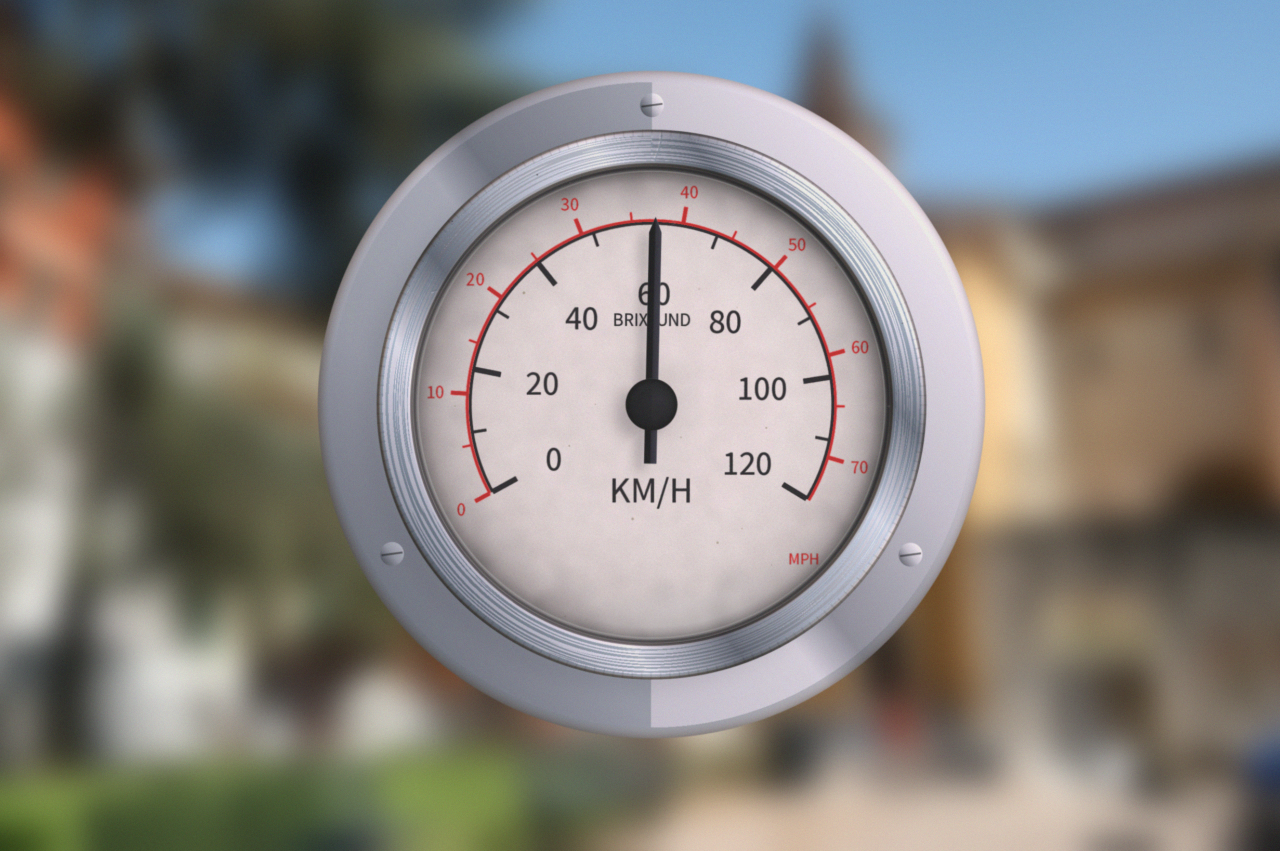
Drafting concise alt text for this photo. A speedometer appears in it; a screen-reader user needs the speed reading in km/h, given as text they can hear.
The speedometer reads 60 km/h
